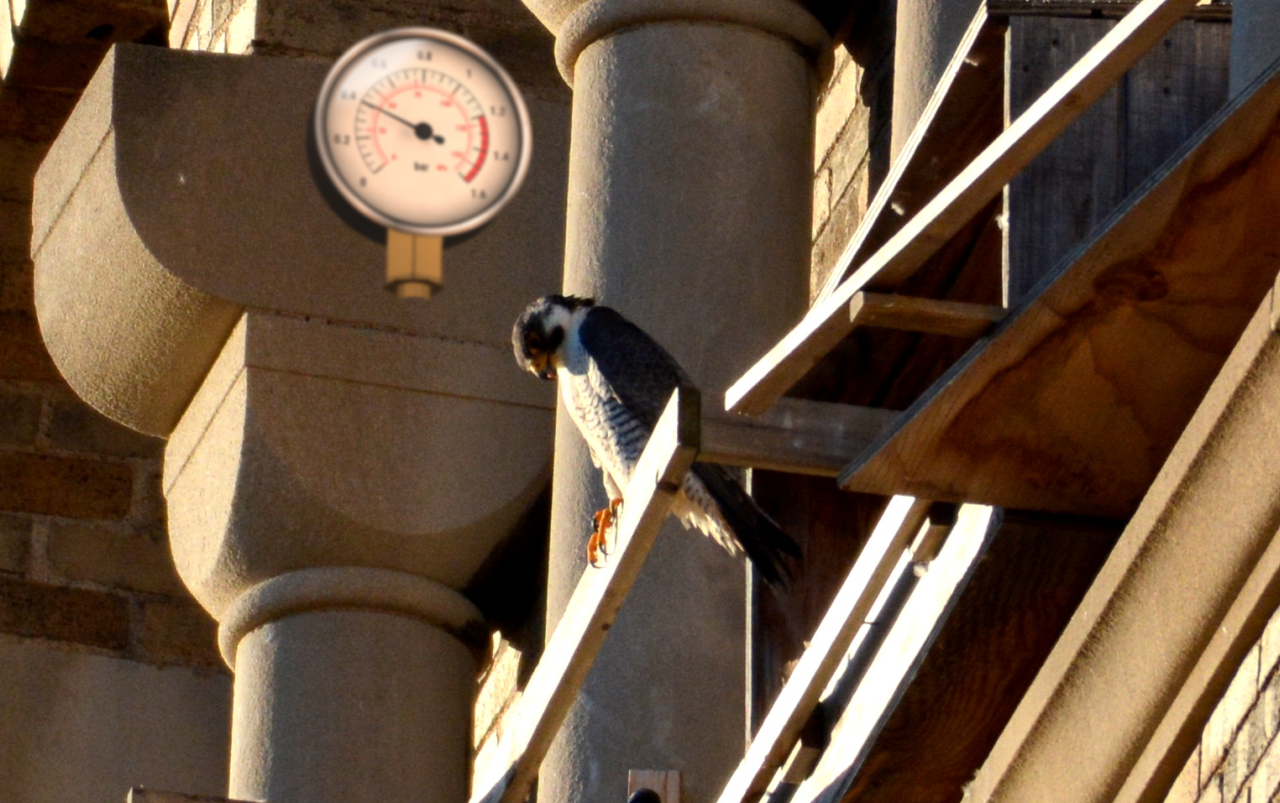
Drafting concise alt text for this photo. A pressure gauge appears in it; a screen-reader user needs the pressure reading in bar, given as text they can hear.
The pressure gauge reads 0.4 bar
